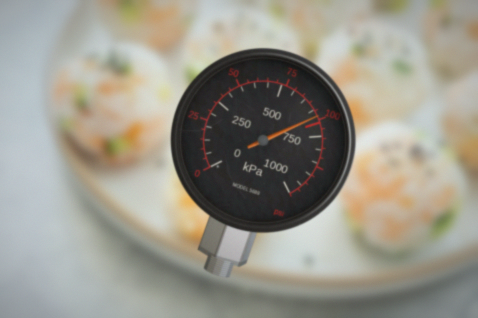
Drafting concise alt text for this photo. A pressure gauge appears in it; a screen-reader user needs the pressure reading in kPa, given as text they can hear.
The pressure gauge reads 675 kPa
